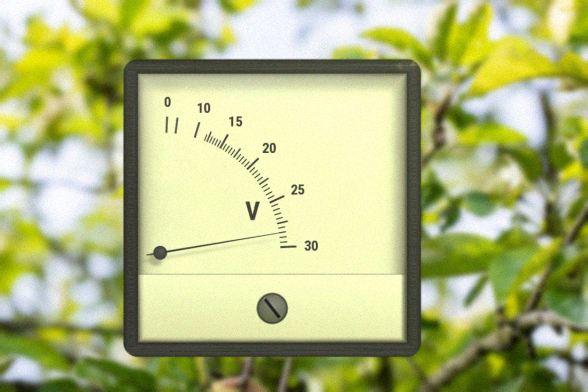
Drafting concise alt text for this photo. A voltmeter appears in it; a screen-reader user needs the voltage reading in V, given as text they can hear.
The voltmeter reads 28.5 V
